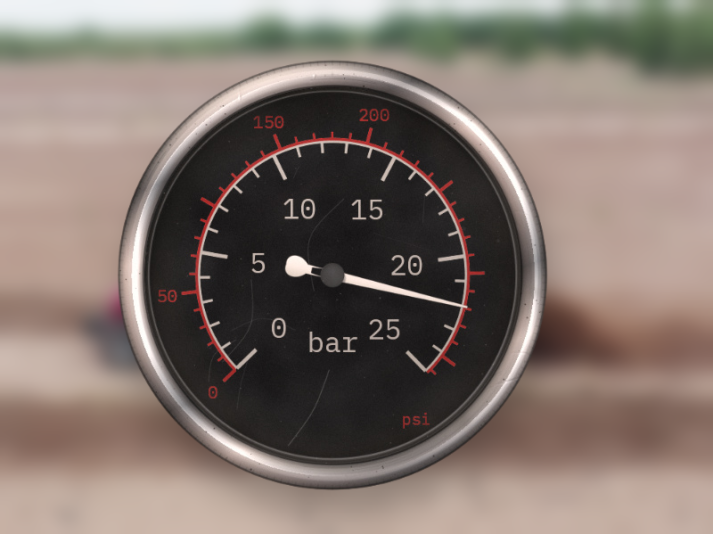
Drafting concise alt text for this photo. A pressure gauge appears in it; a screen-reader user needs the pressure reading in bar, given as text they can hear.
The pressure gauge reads 22 bar
